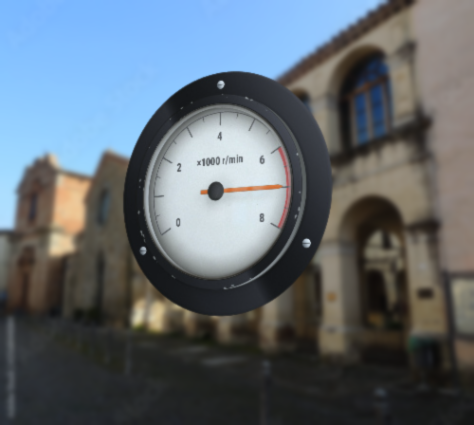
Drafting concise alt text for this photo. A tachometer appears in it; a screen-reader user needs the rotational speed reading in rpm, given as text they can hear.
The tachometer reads 7000 rpm
